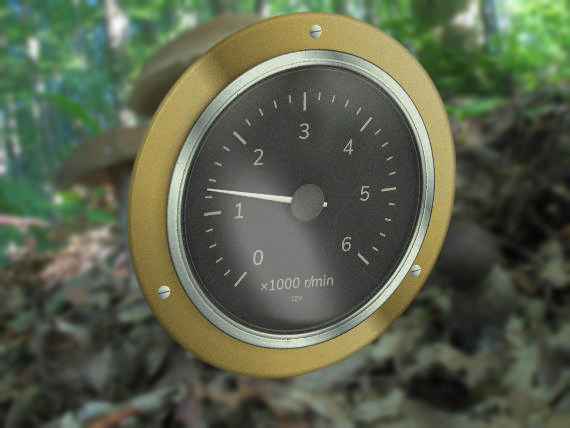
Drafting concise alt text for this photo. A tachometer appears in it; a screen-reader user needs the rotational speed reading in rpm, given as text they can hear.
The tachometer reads 1300 rpm
